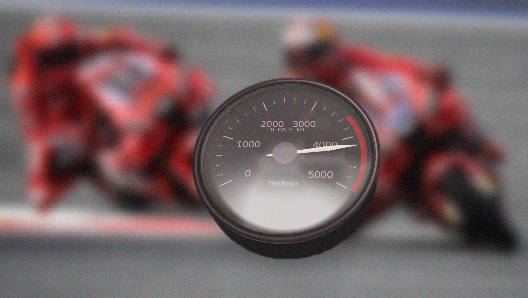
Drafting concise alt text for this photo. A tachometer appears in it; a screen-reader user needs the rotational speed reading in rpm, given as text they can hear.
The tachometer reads 4200 rpm
